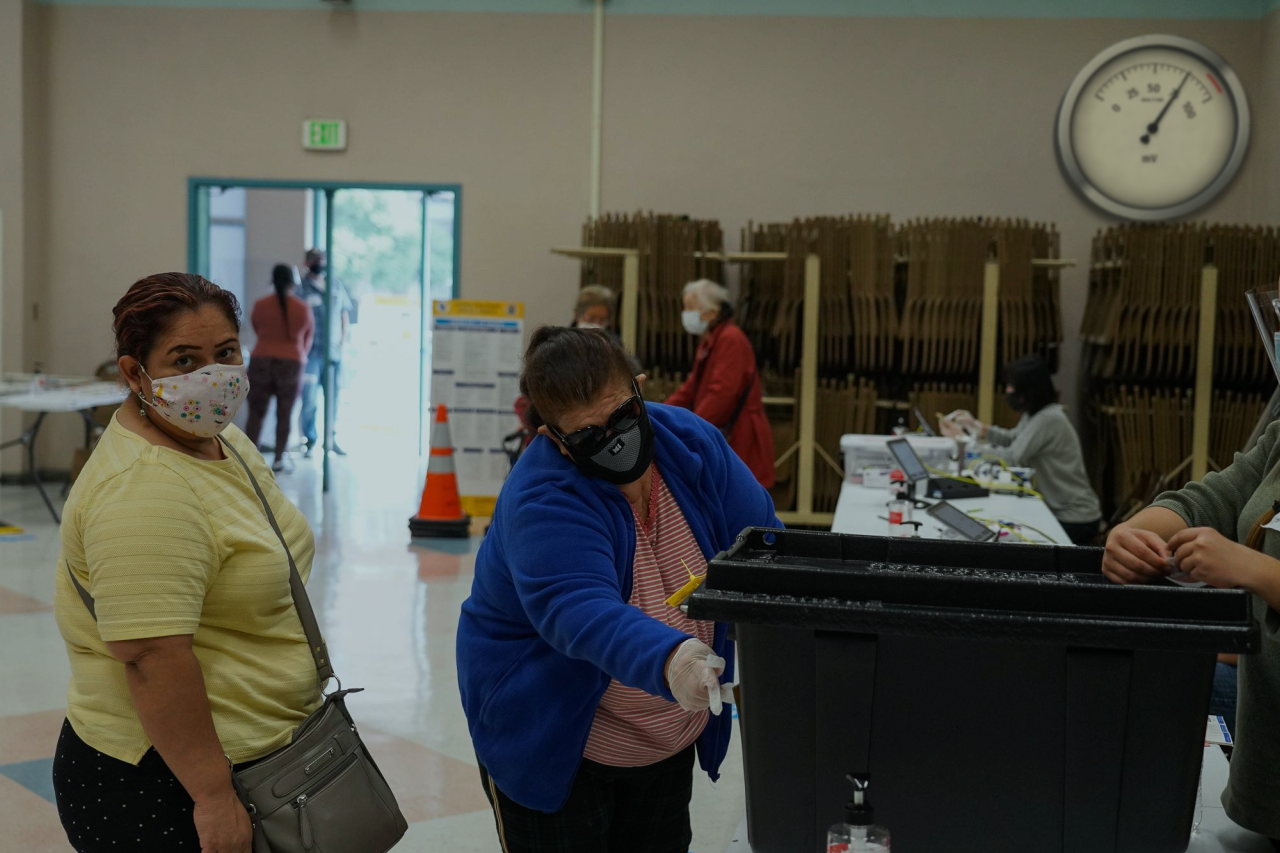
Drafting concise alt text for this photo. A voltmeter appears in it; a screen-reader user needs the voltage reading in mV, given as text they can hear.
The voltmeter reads 75 mV
